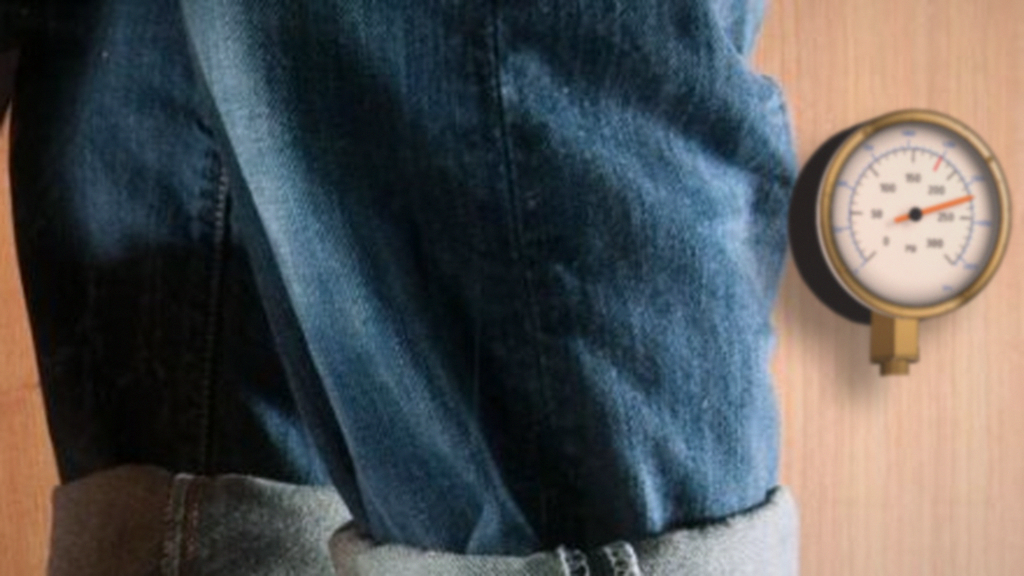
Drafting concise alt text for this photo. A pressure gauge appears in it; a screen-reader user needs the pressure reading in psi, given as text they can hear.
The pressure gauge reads 230 psi
